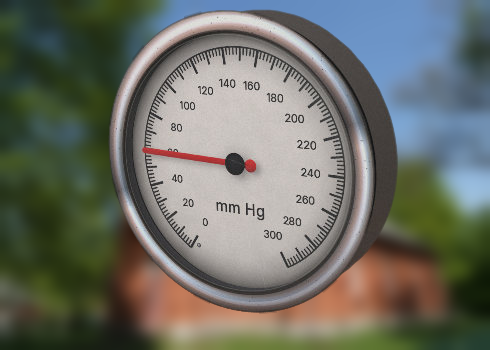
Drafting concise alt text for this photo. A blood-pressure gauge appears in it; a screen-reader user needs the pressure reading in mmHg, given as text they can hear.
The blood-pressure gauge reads 60 mmHg
